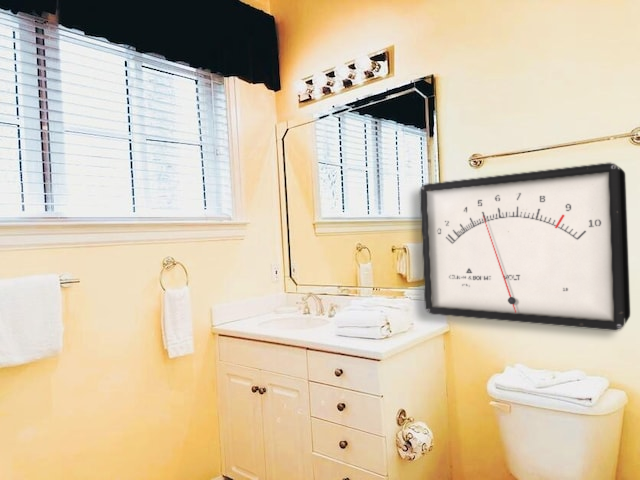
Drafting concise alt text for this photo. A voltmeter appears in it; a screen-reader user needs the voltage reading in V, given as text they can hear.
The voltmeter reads 5 V
